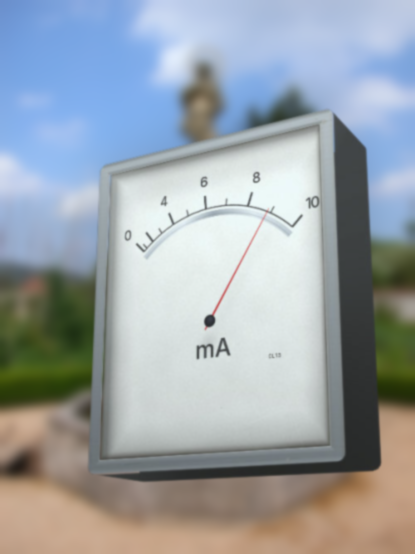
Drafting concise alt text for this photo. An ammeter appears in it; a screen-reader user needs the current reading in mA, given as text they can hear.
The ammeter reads 9 mA
